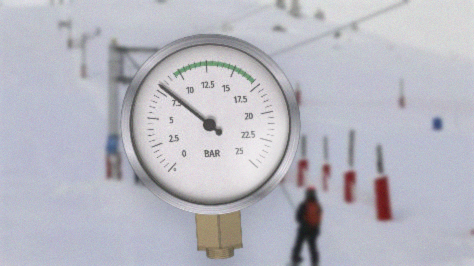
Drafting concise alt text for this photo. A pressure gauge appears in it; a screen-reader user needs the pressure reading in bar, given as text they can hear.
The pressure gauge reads 8 bar
